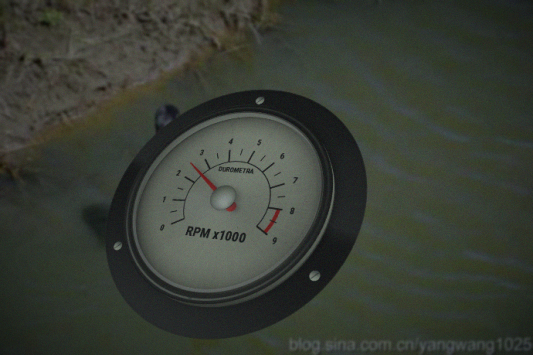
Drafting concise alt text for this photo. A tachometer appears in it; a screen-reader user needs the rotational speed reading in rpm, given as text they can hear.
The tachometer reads 2500 rpm
